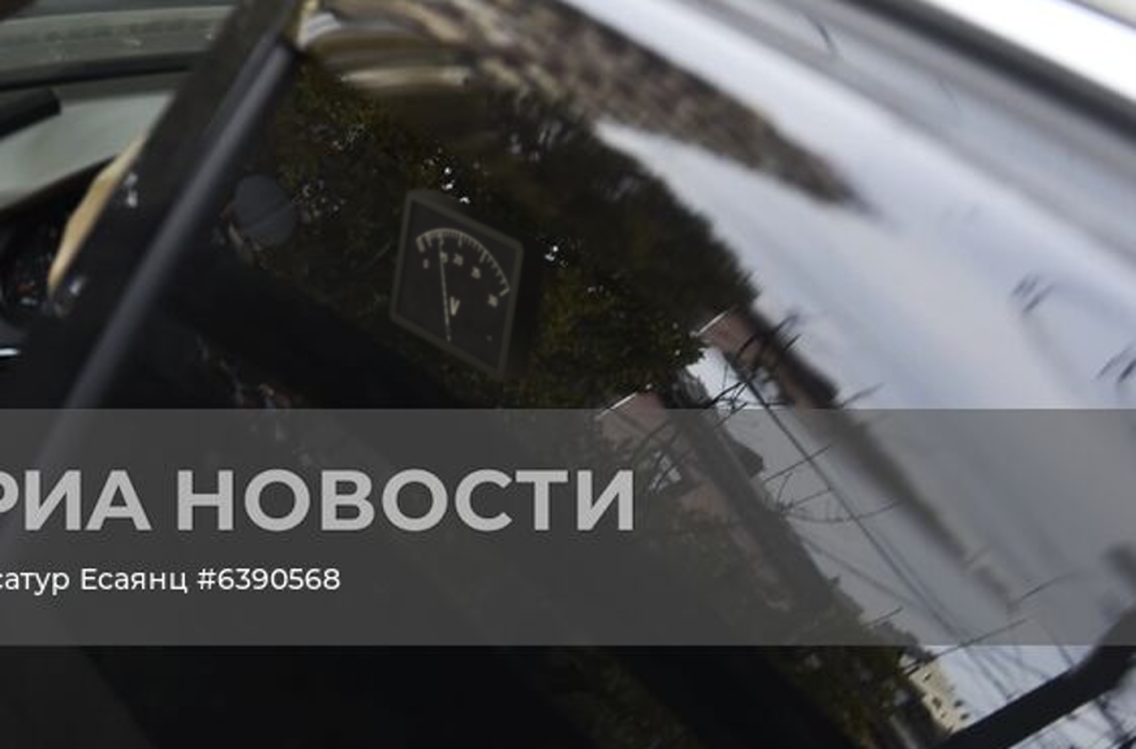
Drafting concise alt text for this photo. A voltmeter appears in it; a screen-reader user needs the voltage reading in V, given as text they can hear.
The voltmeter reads 15 V
